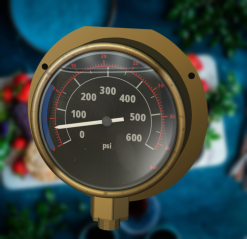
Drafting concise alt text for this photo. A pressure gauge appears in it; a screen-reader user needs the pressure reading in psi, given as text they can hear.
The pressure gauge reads 50 psi
